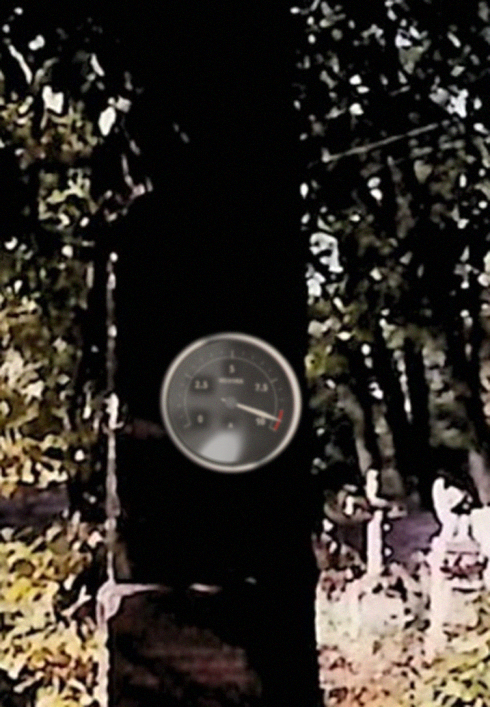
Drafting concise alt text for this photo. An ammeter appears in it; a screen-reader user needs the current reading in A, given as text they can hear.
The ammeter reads 9.5 A
